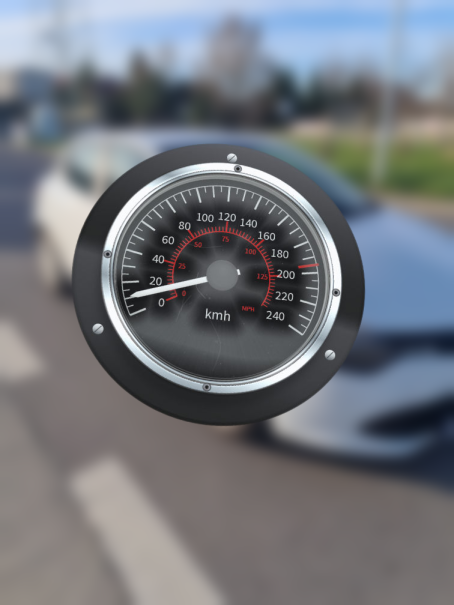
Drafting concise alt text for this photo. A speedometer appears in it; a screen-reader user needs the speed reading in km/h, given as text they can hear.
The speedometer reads 10 km/h
